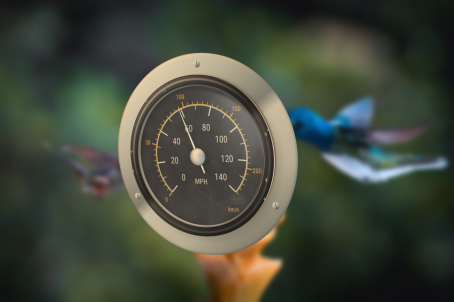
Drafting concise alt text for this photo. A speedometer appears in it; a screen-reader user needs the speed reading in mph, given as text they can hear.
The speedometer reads 60 mph
